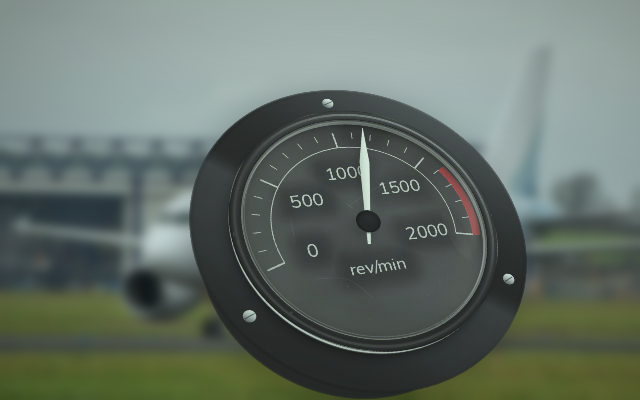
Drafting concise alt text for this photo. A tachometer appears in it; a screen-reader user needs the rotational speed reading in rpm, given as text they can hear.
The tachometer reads 1150 rpm
